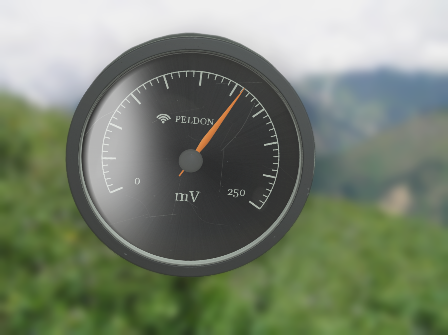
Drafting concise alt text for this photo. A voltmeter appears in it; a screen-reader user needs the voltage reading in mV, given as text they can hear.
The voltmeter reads 155 mV
